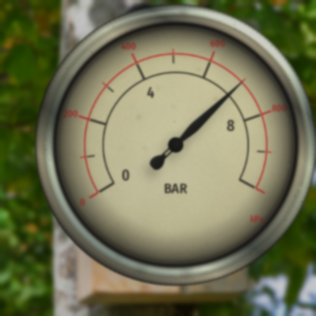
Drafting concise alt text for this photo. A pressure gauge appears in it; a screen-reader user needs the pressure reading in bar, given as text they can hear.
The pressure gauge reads 7 bar
